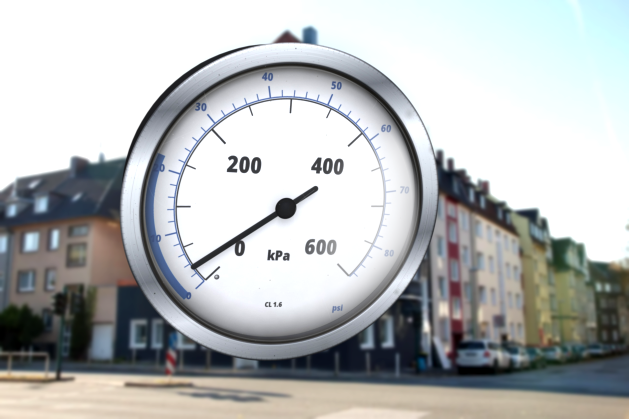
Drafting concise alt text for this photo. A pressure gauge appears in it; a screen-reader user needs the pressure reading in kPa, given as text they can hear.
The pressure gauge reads 25 kPa
